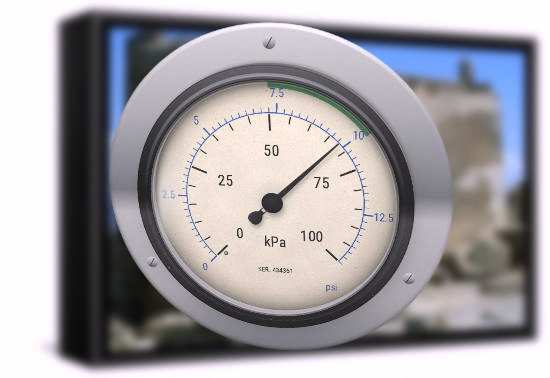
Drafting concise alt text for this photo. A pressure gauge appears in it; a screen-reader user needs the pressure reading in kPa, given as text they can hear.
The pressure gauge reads 67.5 kPa
